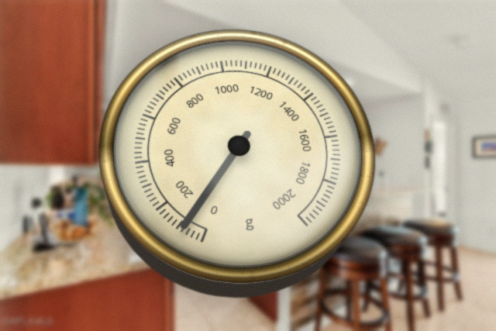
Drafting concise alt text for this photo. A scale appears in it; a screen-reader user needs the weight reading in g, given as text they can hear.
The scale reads 80 g
